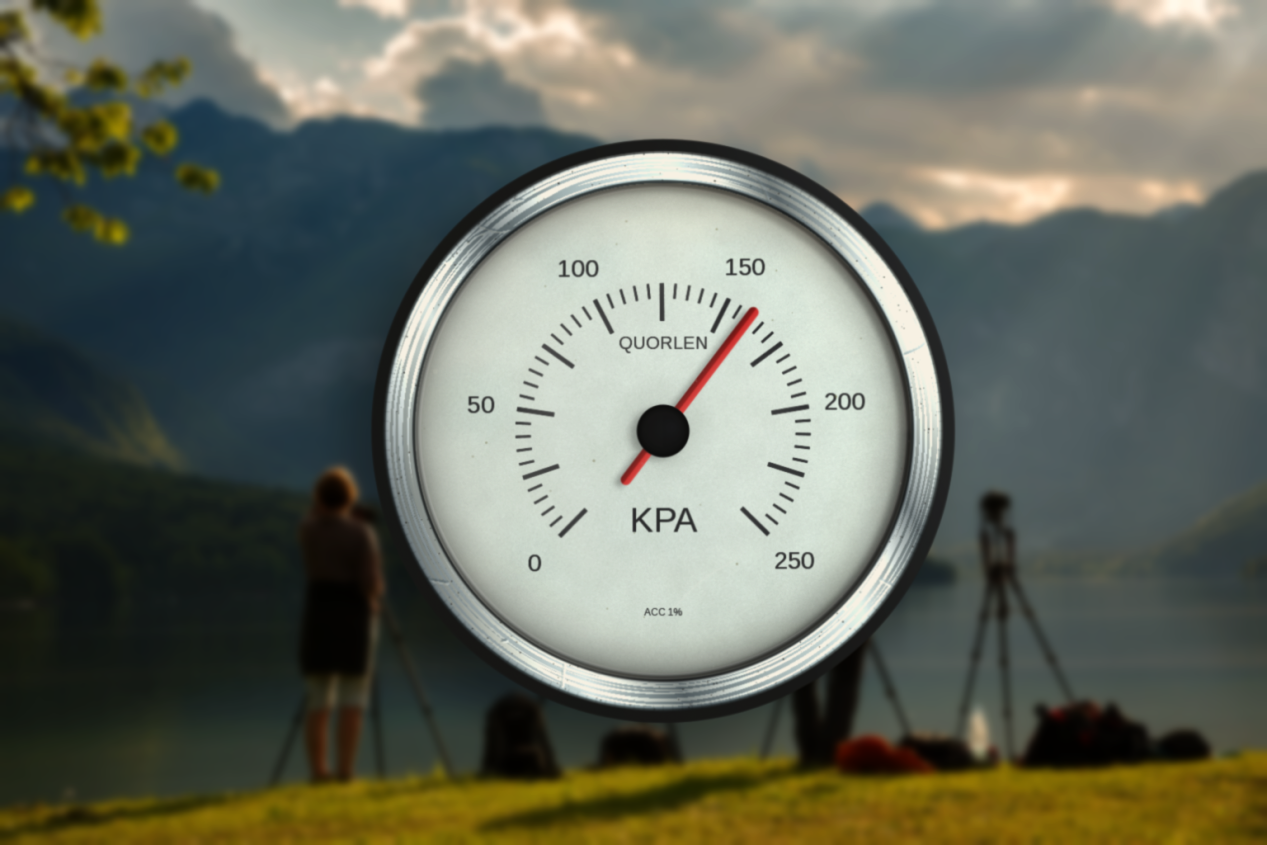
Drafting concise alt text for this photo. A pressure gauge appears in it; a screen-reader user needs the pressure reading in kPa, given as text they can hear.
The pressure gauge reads 160 kPa
